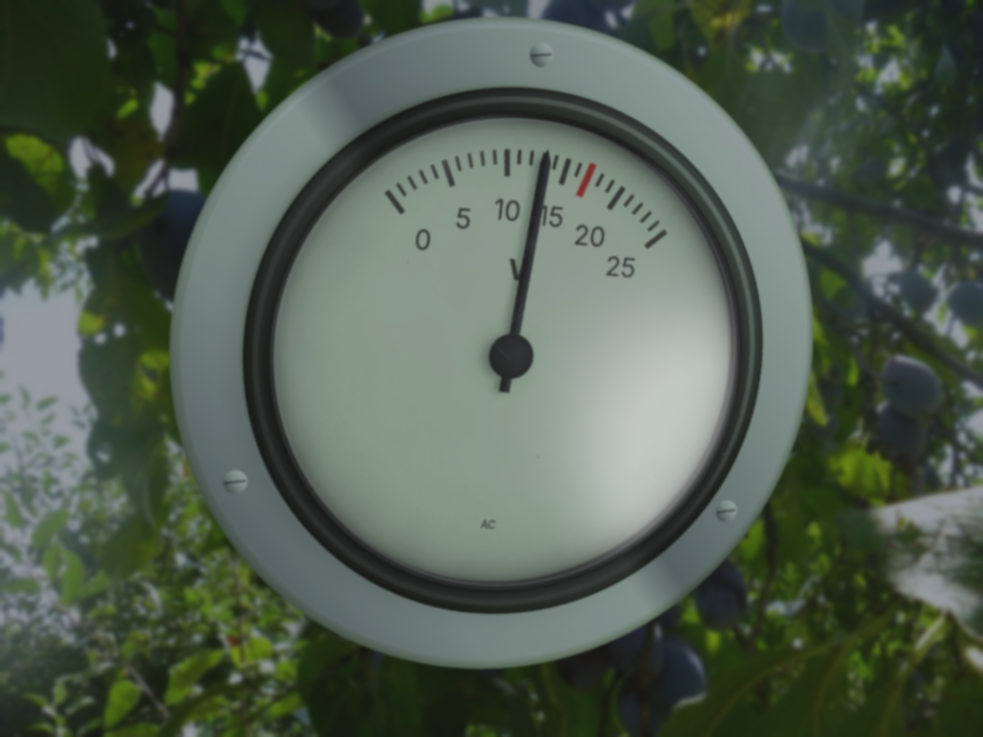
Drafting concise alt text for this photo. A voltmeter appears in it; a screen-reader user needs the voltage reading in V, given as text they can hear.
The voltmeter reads 13 V
